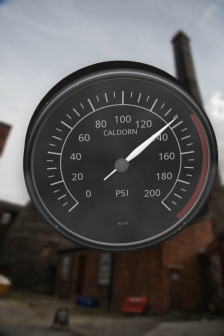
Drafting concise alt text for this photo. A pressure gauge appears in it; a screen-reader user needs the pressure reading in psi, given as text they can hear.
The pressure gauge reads 135 psi
